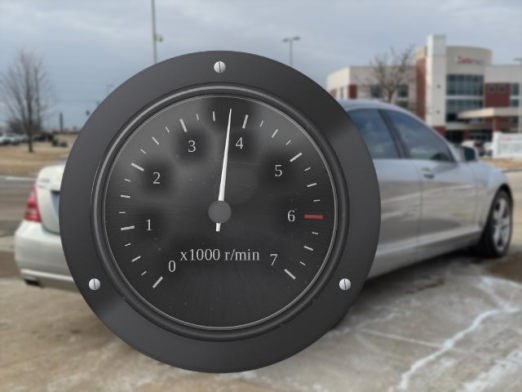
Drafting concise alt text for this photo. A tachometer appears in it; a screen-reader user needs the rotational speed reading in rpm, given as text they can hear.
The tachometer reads 3750 rpm
